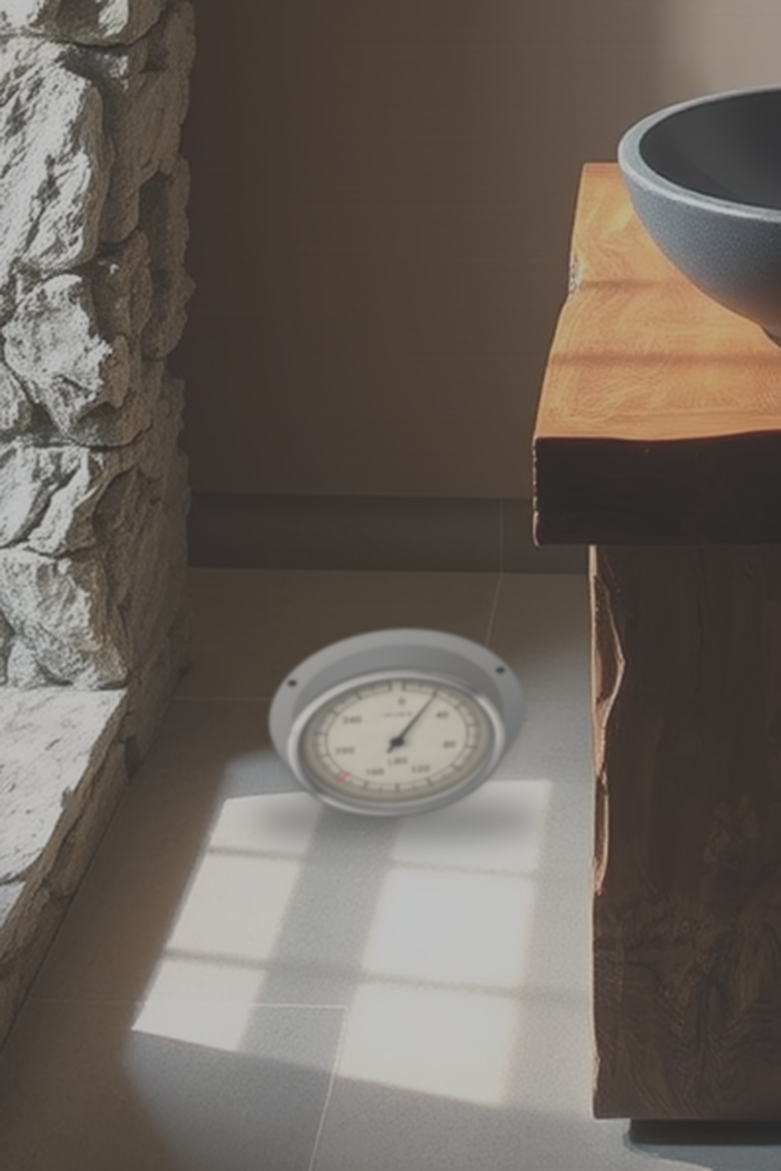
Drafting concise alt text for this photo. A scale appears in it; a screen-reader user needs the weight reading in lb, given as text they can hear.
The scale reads 20 lb
